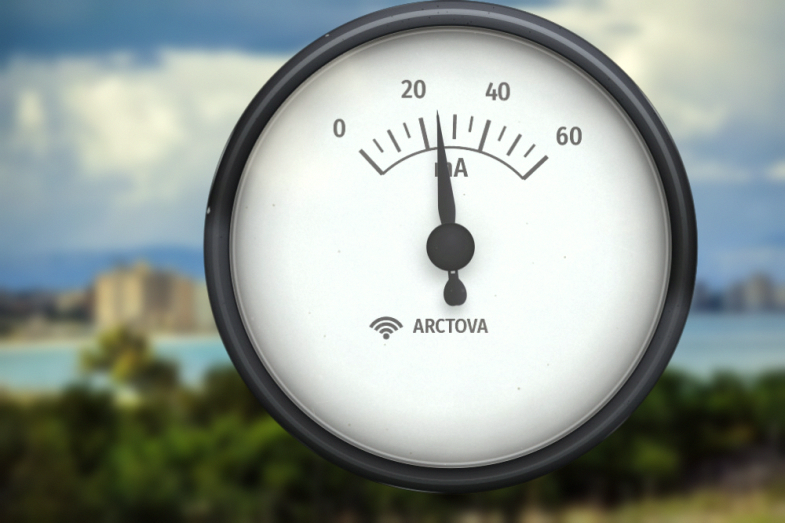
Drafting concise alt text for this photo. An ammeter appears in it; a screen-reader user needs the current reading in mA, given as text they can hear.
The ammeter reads 25 mA
